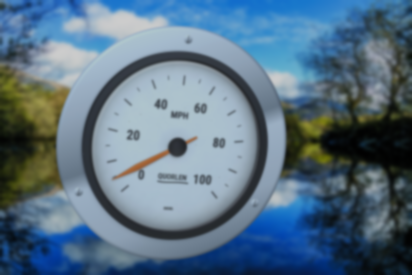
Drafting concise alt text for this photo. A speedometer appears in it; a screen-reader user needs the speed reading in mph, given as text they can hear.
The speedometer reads 5 mph
